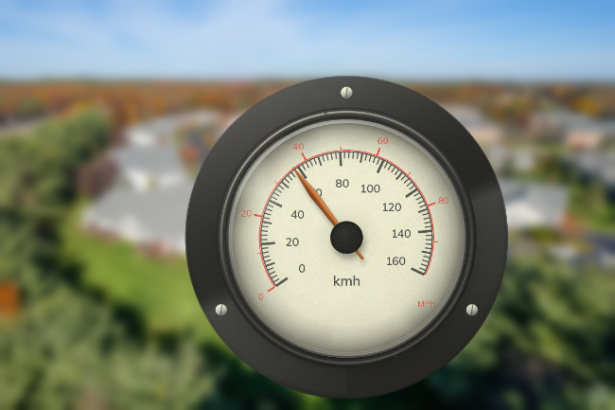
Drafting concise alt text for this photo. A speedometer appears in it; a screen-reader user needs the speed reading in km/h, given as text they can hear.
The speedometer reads 58 km/h
